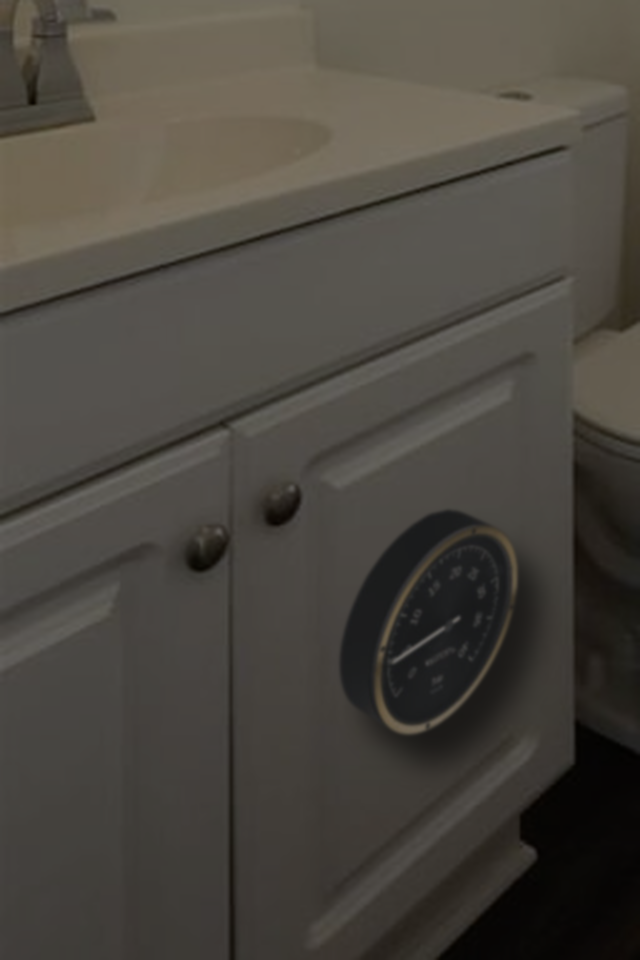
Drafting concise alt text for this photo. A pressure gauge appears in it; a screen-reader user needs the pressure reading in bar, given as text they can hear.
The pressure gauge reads 5 bar
